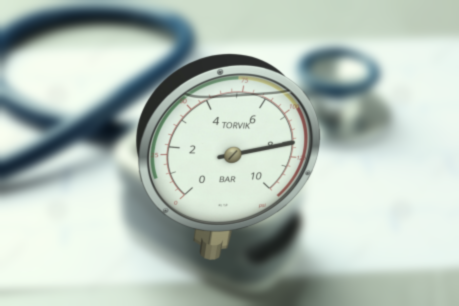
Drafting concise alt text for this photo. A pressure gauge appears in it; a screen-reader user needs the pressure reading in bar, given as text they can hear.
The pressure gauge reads 8 bar
